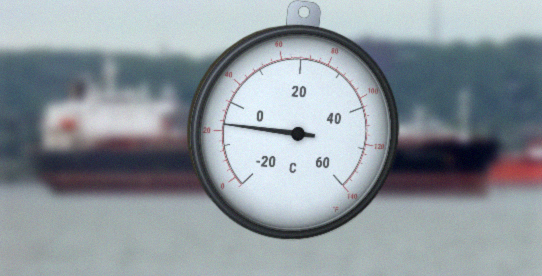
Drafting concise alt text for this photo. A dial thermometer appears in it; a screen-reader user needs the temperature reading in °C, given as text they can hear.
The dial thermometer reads -5 °C
